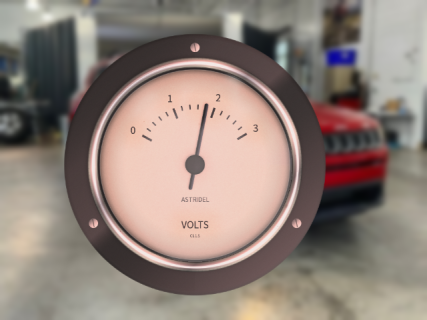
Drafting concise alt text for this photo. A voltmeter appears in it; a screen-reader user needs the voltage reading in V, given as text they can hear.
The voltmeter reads 1.8 V
